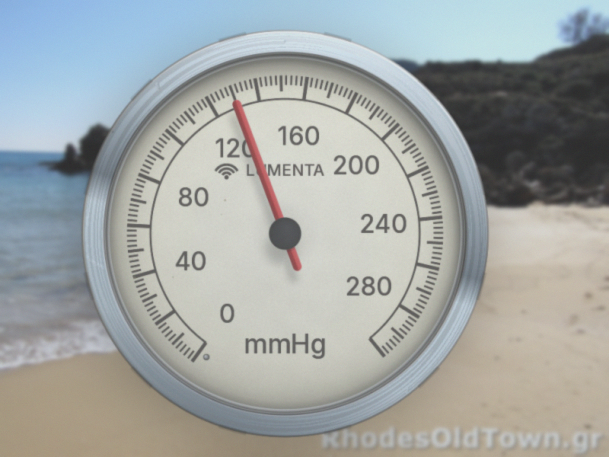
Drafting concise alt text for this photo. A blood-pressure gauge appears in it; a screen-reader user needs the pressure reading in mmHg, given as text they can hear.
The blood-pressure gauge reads 130 mmHg
